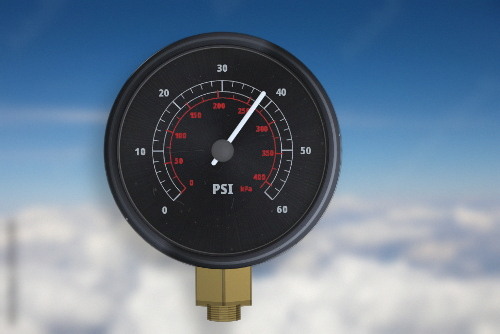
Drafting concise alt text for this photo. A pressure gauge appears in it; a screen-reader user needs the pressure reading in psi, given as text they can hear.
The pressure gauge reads 38 psi
